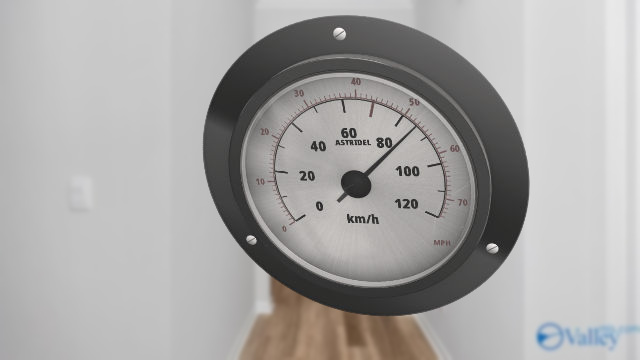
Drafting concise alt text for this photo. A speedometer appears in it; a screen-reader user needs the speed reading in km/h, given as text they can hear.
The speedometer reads 85 km/h
